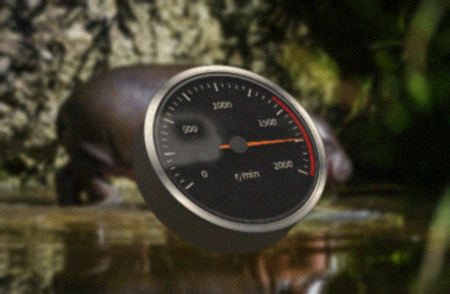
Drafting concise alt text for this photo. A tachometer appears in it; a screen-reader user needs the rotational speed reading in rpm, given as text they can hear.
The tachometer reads 1750 rpm
